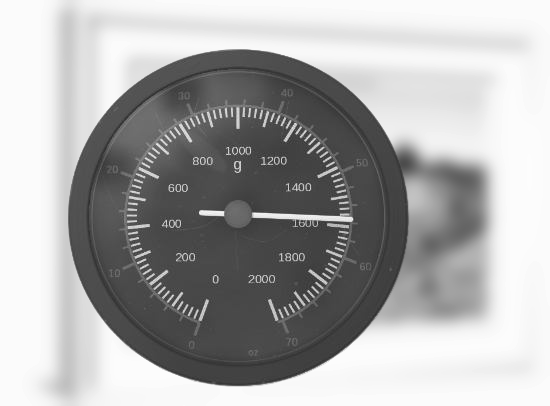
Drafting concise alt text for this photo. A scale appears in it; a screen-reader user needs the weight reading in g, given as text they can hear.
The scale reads 1580 g
